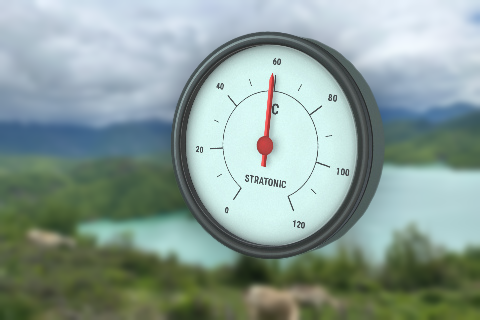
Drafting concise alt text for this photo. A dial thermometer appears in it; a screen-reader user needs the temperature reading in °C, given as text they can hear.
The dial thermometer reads 60 °C
